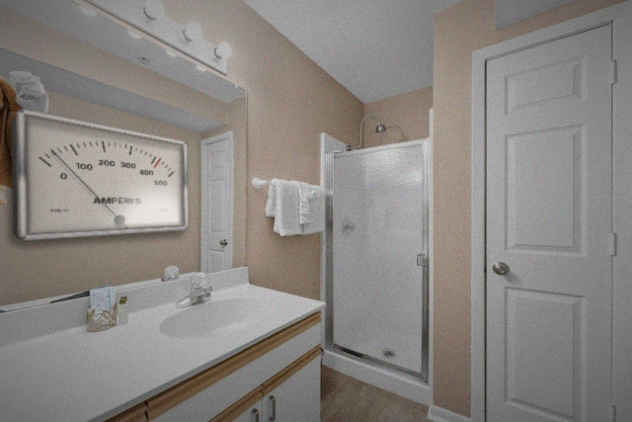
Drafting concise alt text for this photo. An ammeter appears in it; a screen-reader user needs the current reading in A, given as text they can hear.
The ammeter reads 40 A
